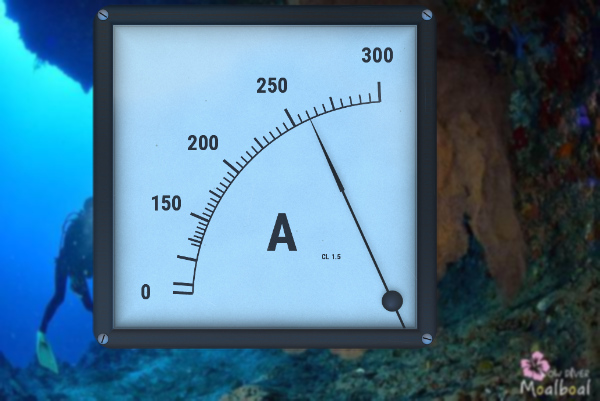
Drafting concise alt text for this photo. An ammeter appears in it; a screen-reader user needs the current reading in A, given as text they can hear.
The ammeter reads 260 A
